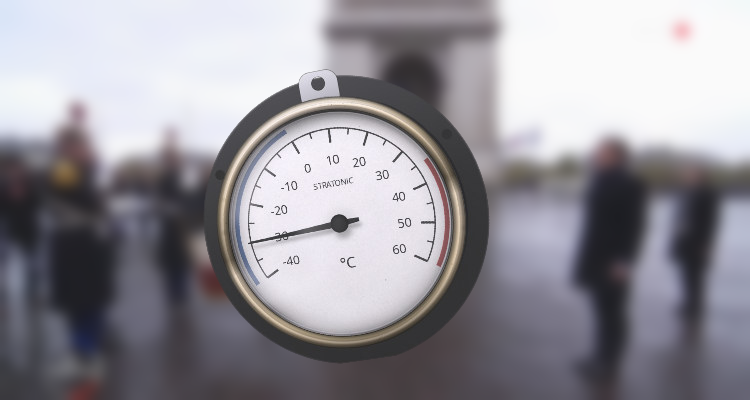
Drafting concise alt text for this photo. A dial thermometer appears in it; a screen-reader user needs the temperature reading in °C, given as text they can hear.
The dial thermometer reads -30 °C
